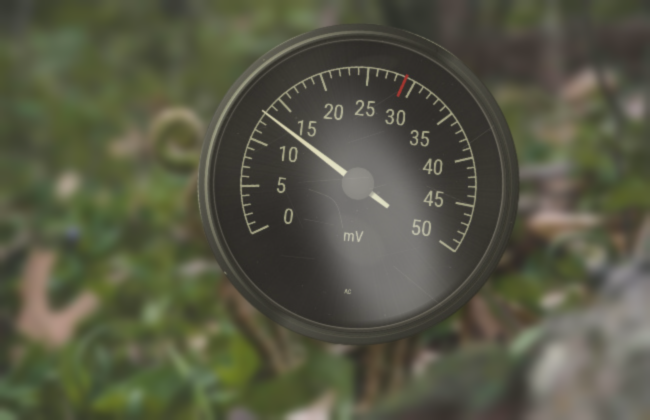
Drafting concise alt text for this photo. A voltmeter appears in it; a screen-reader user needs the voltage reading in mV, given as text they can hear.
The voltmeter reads 13 mV
